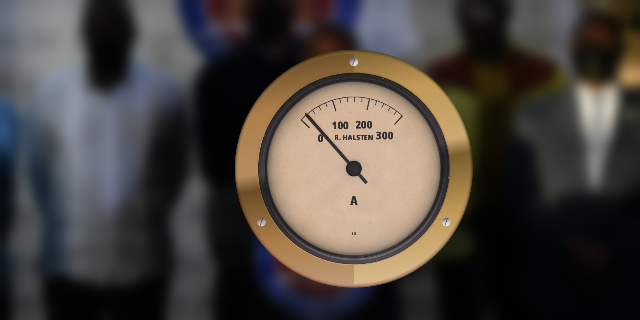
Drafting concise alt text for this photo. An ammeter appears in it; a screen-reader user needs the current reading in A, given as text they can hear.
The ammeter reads 20 A
